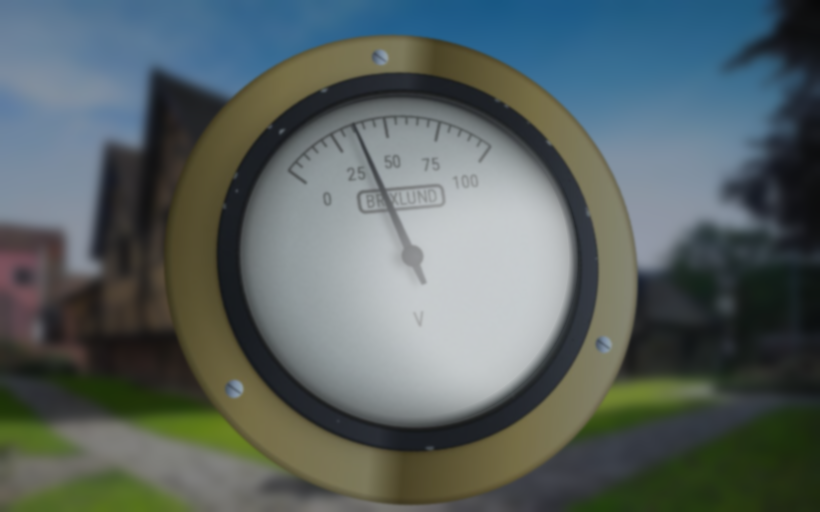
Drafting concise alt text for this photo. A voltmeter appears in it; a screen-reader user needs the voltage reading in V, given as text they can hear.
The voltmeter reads 35 V
